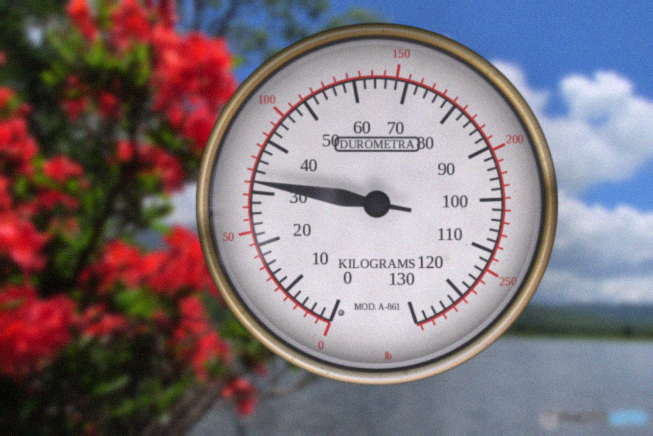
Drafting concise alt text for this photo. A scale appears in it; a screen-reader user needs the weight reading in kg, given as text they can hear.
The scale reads 32 kg
